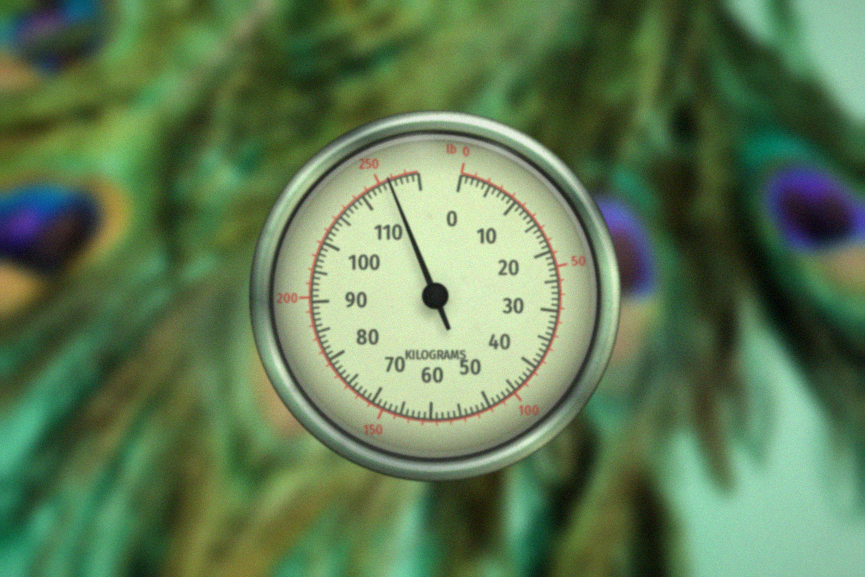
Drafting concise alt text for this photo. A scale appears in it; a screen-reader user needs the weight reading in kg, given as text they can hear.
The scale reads 115 kg
